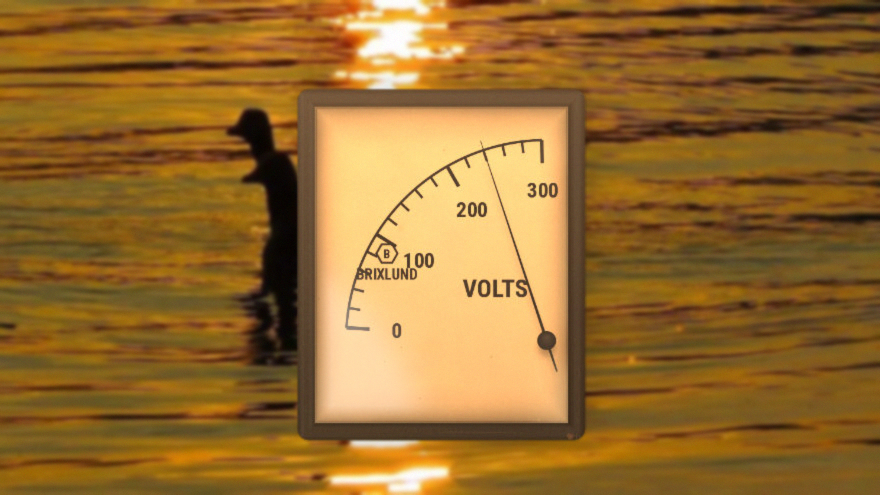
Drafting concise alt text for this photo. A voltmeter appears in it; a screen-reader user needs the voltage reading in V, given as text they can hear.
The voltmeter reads 240 V
